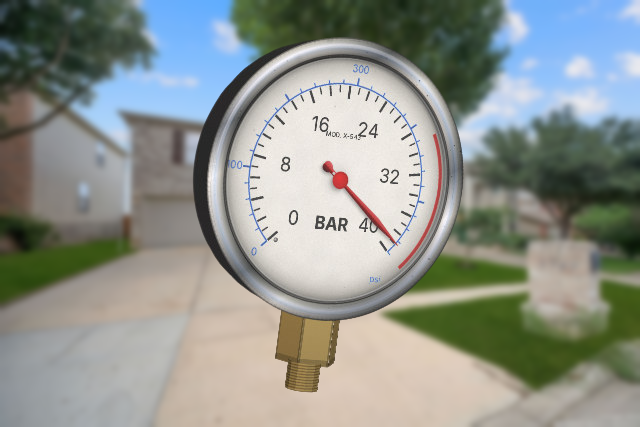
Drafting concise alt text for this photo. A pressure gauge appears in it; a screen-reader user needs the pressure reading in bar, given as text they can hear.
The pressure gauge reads 39 bar
